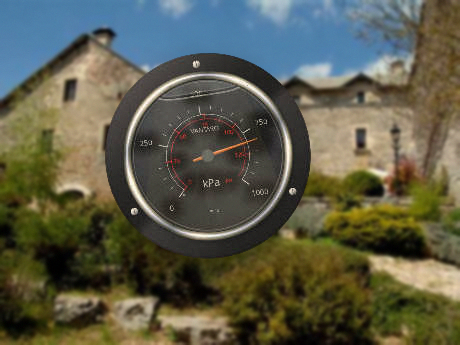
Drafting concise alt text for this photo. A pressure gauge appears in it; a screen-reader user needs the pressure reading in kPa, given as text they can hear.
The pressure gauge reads 800 kPa
